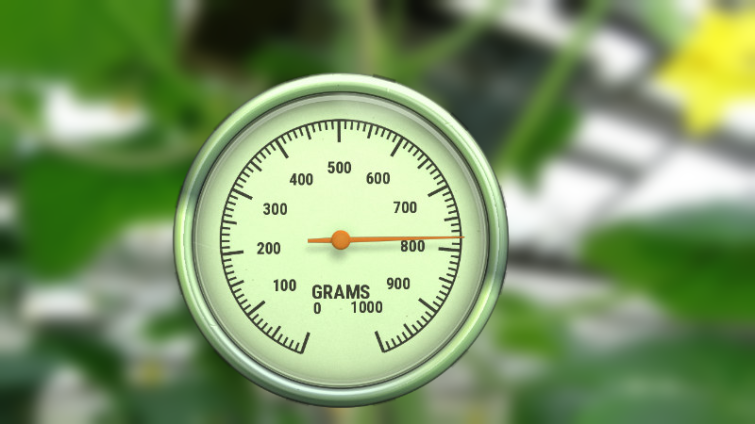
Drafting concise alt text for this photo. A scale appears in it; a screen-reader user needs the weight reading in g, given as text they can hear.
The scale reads 780 g
